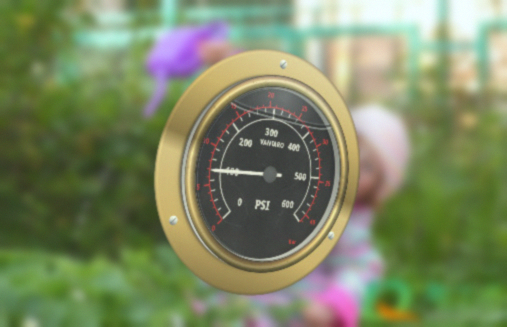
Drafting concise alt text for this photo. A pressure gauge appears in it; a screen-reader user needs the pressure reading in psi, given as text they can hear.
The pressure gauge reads 100 psi
